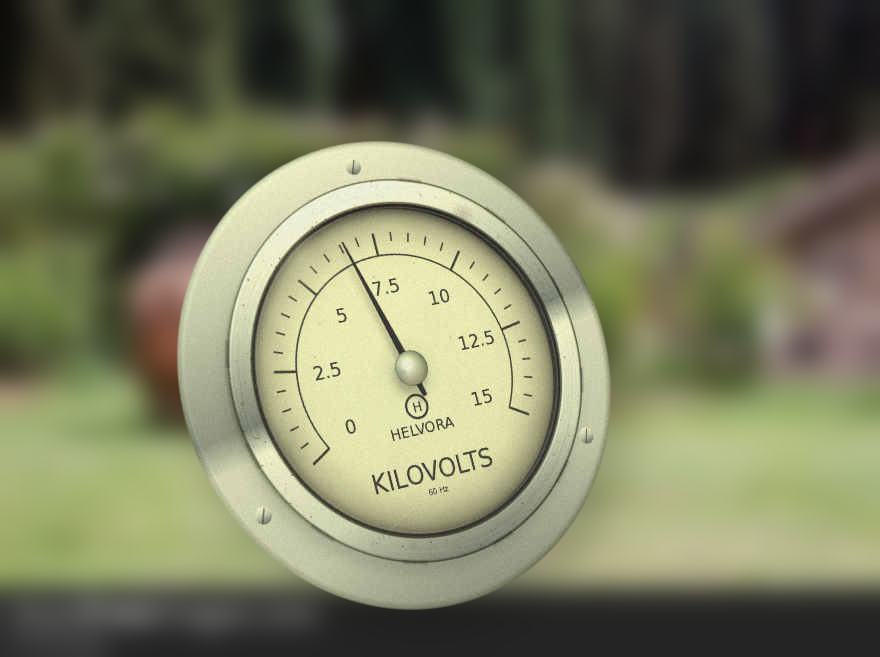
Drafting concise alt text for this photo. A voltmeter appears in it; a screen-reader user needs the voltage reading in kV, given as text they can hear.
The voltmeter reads 6.5 kV
